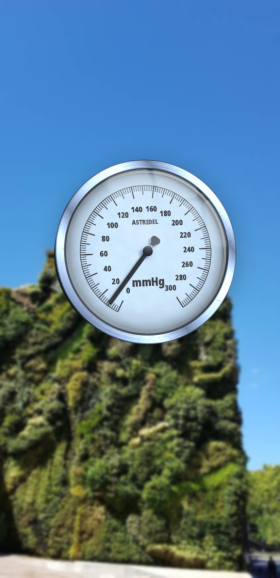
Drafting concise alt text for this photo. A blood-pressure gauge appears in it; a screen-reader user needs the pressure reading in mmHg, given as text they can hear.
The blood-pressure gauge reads 10 mmHg
